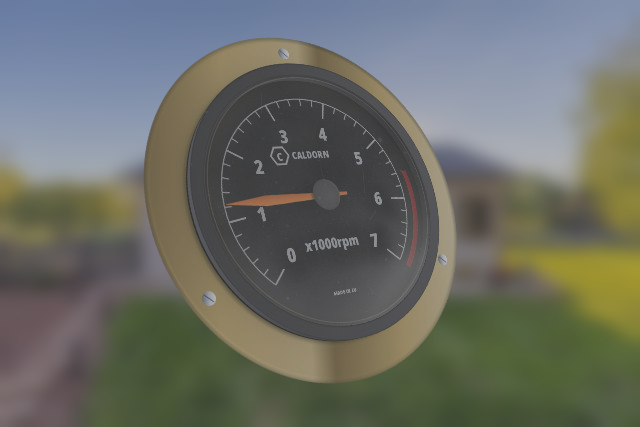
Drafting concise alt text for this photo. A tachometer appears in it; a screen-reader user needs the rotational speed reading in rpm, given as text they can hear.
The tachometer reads 1200 rpm
